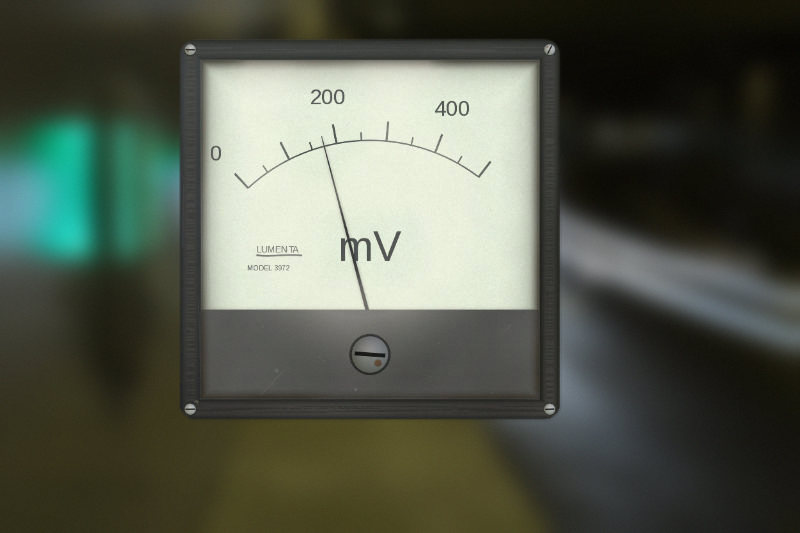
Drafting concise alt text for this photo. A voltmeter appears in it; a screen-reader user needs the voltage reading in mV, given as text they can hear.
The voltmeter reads 175 mV
